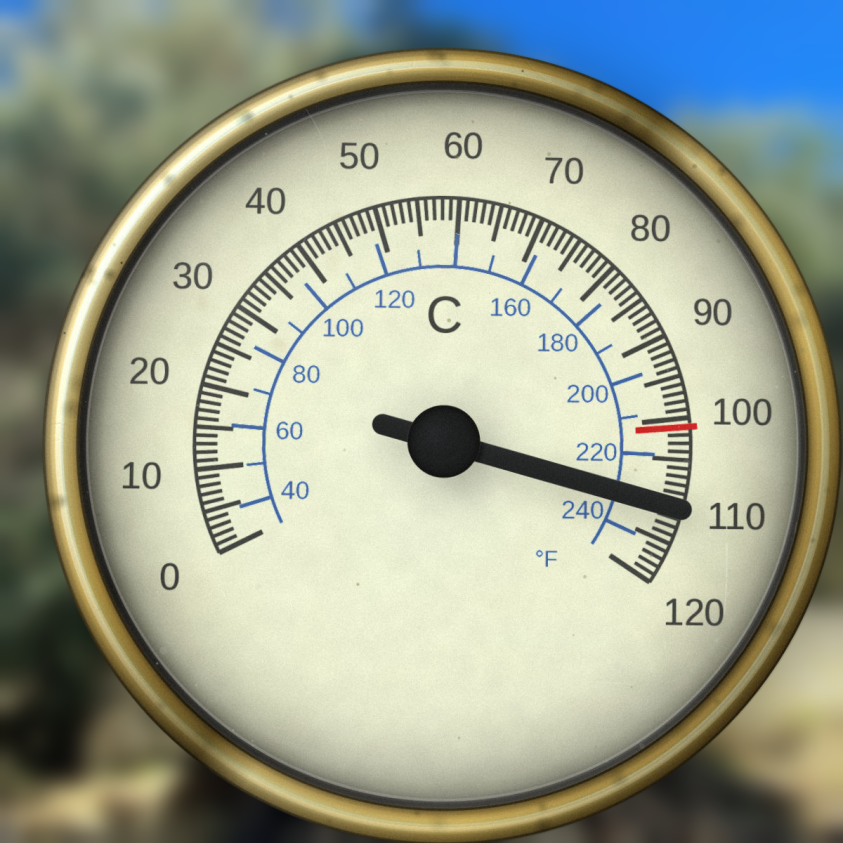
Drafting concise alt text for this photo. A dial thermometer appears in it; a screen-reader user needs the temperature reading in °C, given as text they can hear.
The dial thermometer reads 111 °C
